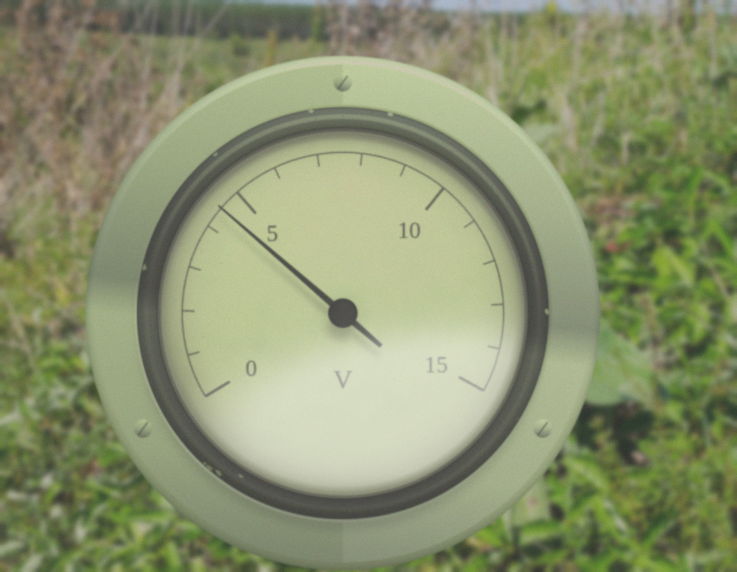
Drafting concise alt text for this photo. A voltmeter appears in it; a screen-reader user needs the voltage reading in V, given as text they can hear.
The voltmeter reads 4.5 V
